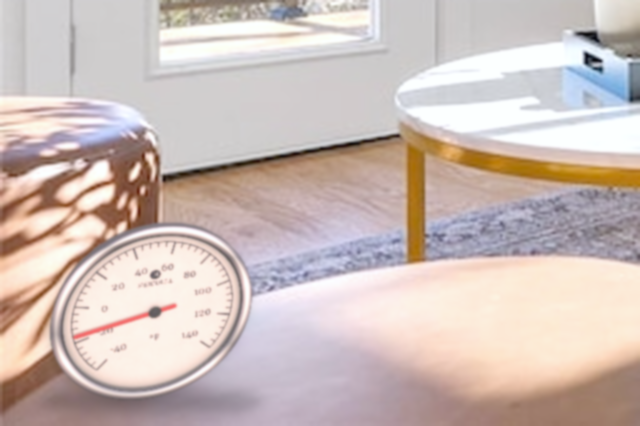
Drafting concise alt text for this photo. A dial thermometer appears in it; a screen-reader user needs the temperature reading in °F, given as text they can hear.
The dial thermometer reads -16 °F
